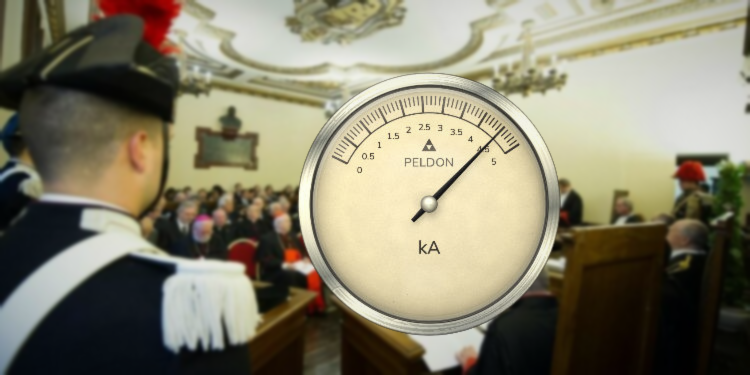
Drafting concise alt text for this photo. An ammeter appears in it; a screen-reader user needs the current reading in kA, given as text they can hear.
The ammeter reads 4.5 kA
